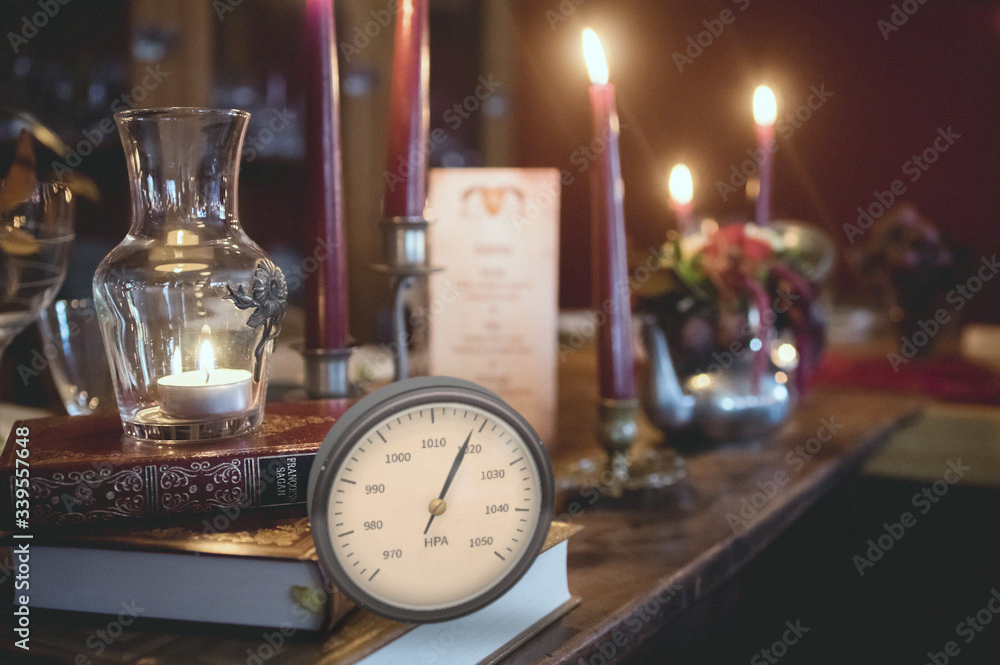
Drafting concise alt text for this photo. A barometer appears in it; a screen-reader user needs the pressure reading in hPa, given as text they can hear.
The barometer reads 1018 hPa
